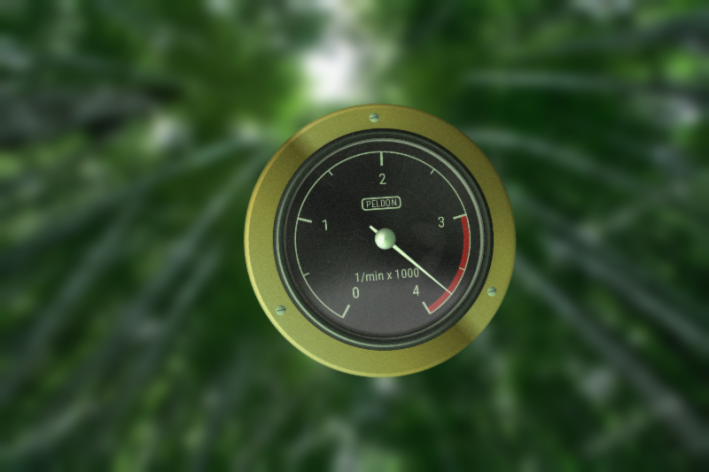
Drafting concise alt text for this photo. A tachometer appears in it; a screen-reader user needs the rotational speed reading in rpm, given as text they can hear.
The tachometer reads 3750 rpm
